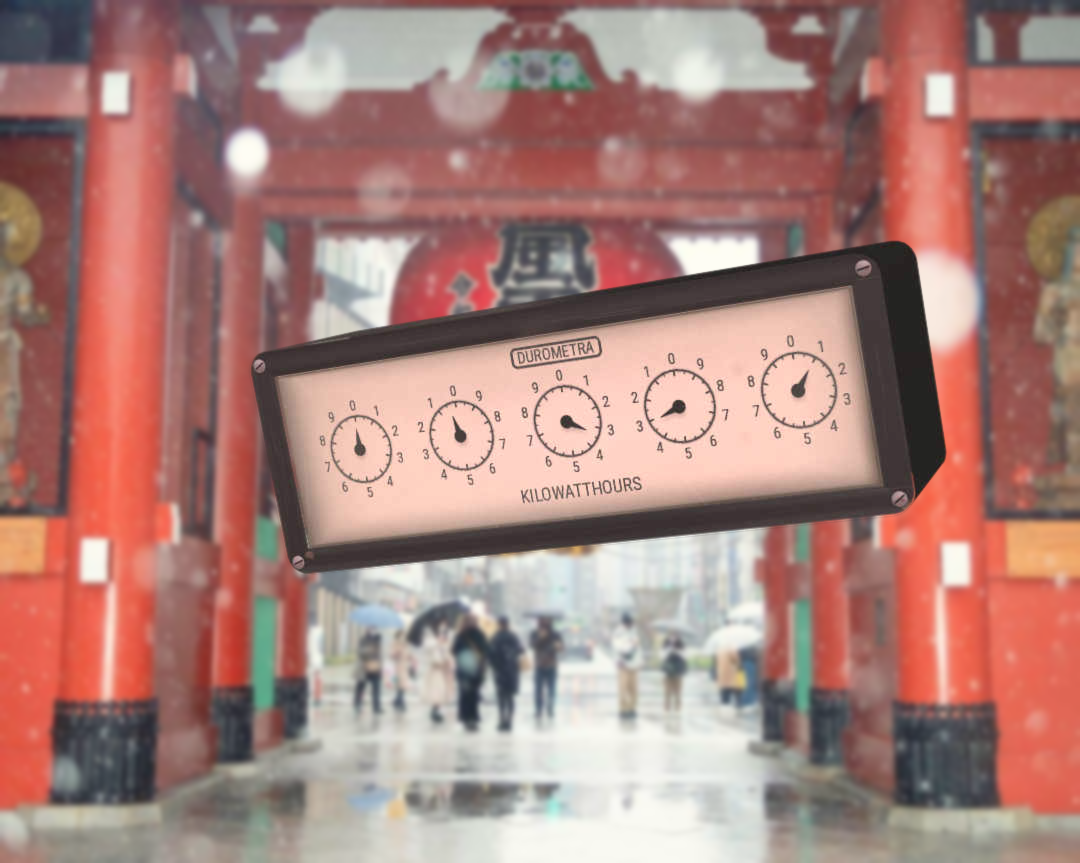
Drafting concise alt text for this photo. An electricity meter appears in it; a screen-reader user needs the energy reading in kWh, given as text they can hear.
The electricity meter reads 331 kWh
